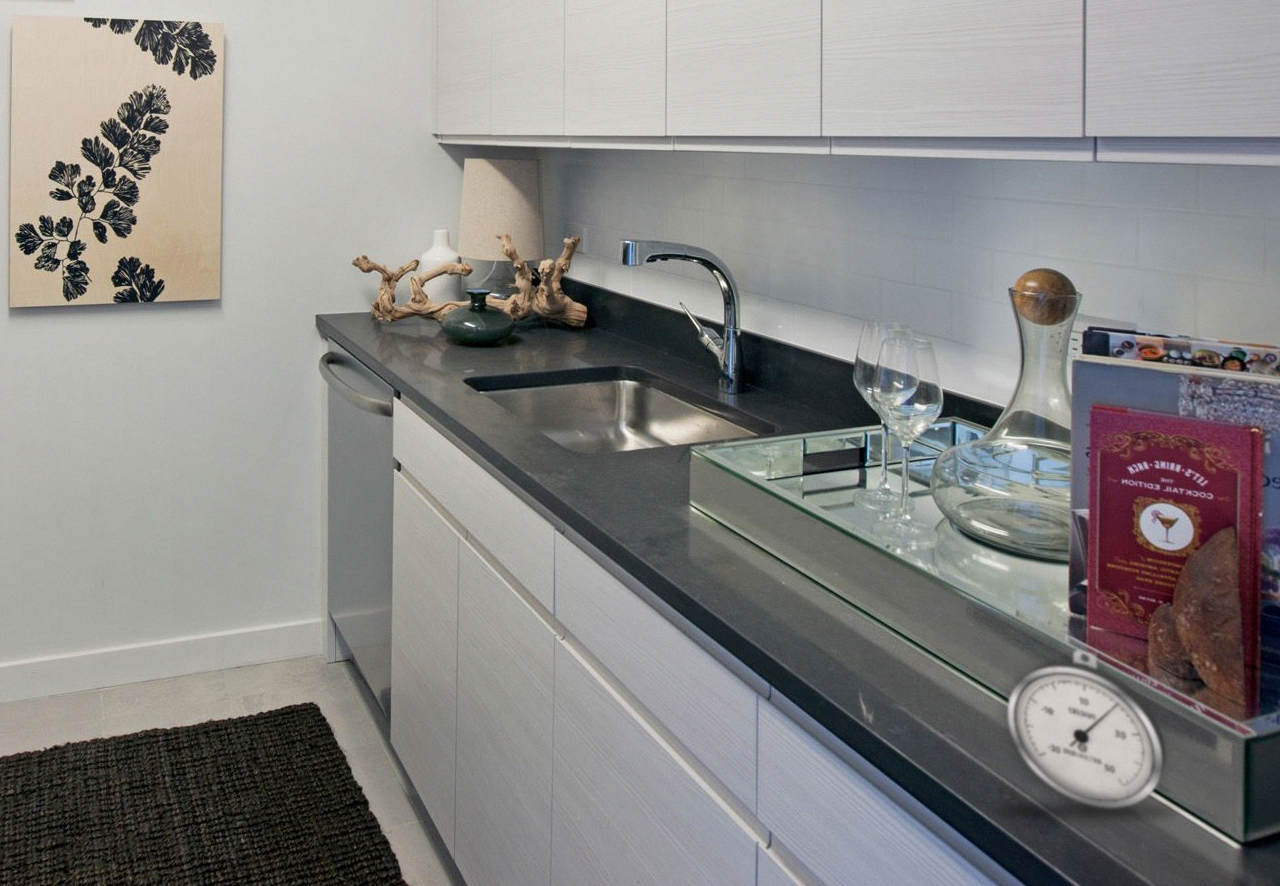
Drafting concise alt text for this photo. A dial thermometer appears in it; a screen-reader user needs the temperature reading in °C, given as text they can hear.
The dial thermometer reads 20 °C
